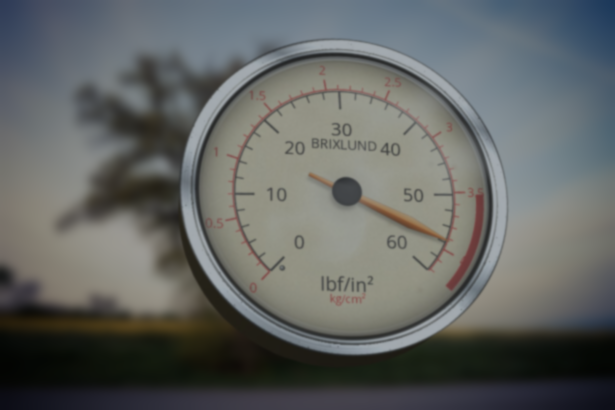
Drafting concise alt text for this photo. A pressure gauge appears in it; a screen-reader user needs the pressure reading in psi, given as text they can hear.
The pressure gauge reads 56 psi
